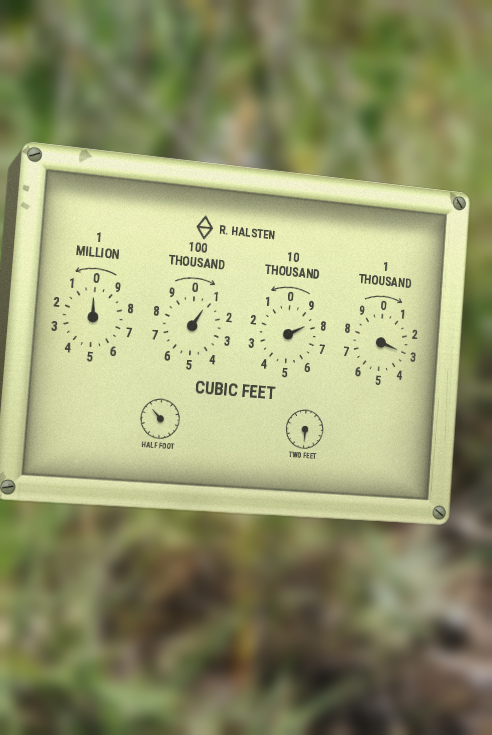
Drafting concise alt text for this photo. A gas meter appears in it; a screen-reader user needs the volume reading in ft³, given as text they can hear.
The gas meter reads 8300 ft³
